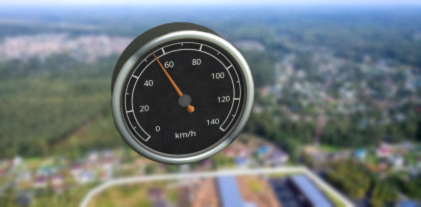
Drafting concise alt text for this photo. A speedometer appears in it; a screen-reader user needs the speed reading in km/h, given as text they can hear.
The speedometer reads 55 km/h
